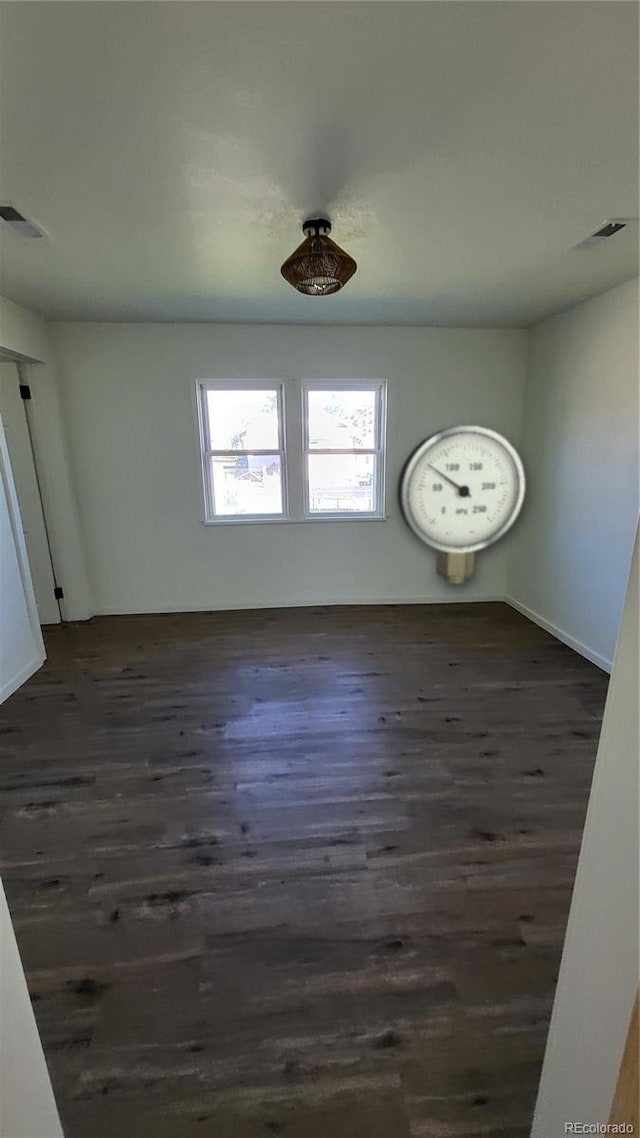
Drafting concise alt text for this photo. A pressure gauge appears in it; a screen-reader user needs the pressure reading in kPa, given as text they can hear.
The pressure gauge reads 75 kPa
